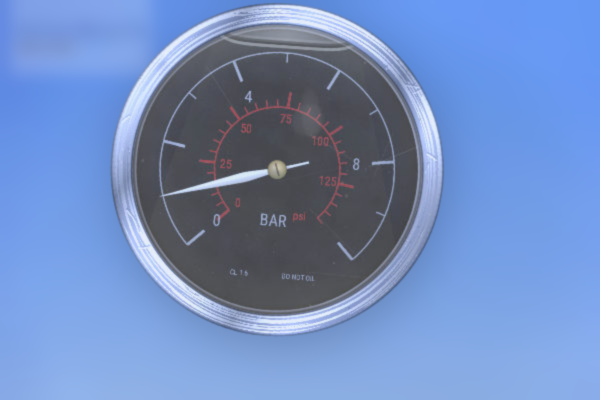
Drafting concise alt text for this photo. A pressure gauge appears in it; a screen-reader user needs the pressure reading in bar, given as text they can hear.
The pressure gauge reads 1 bar
